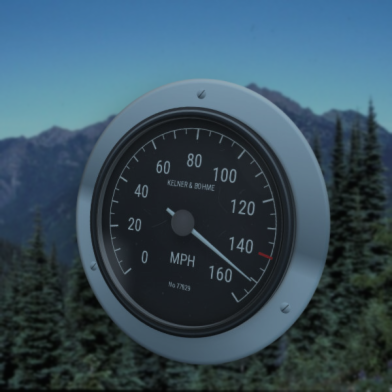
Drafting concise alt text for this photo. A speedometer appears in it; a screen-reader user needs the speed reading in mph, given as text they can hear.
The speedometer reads 150 mph
